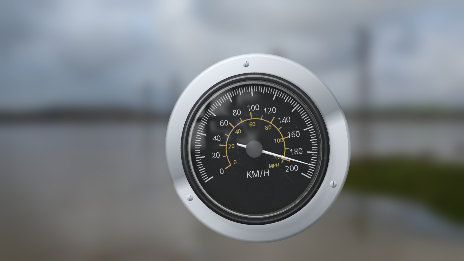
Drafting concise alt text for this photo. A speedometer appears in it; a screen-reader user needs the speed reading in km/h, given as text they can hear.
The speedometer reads 190 km/h
